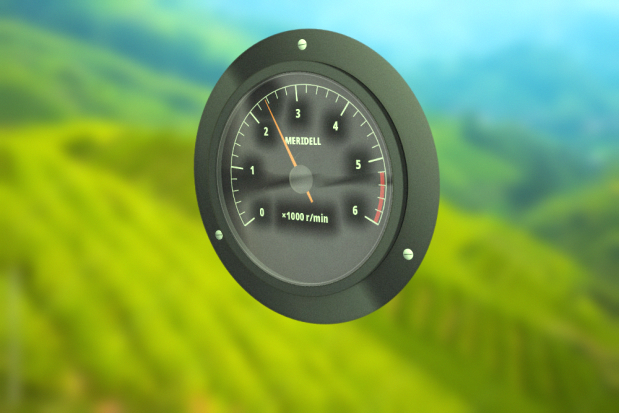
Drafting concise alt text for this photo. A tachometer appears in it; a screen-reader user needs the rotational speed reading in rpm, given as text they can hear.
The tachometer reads 2400 rpm
